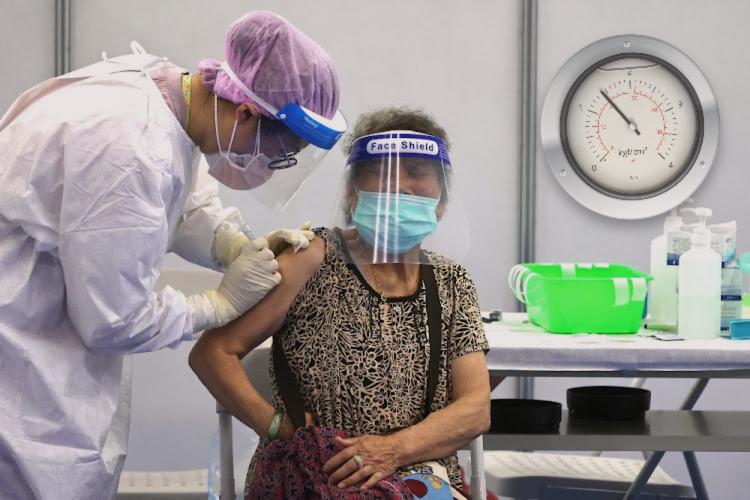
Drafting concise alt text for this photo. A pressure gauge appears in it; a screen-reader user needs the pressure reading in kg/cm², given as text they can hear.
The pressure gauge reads 1.4 kg/cm²
